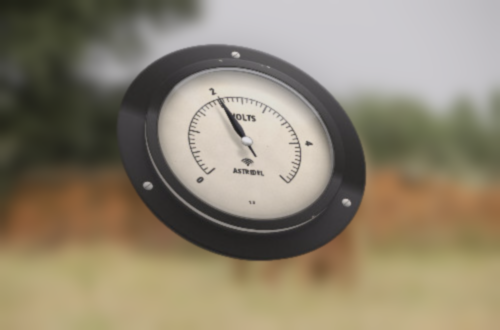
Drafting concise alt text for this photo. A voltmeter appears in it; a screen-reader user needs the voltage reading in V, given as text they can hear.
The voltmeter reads 2 V
